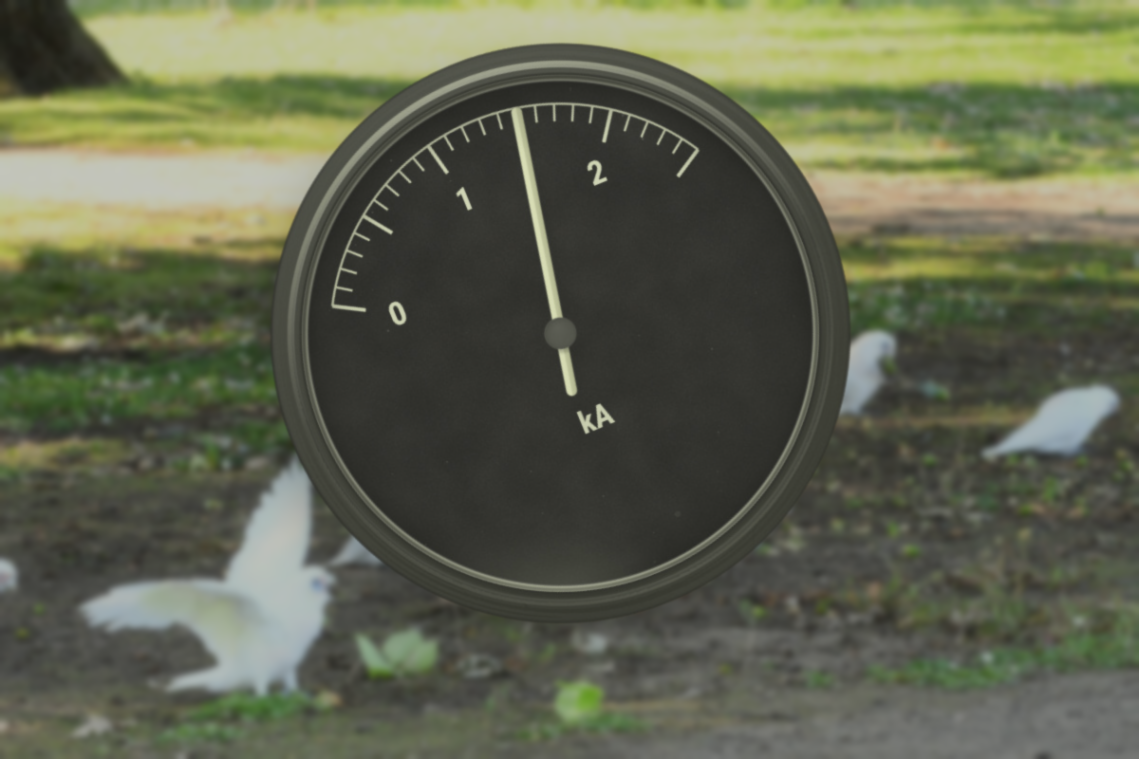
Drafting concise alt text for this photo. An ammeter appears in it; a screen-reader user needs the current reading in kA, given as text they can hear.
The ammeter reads 1.5 kA
